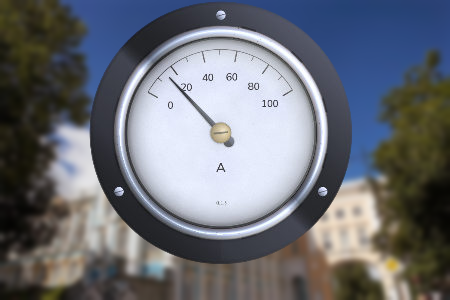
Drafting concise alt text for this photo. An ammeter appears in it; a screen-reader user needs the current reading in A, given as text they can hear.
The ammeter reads 15 A
